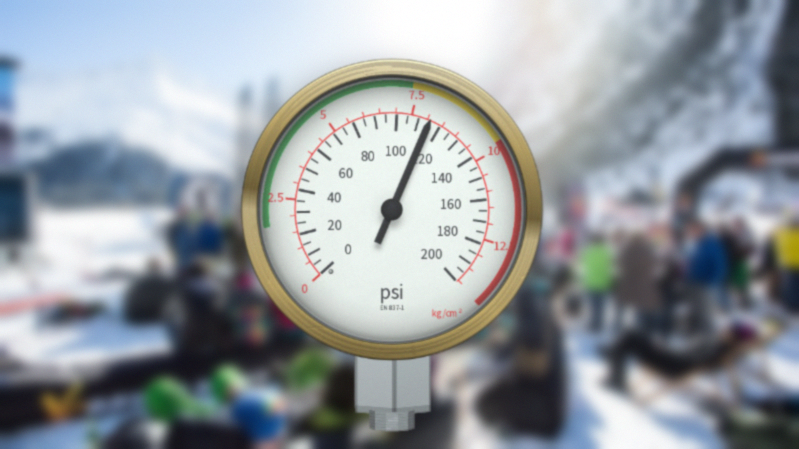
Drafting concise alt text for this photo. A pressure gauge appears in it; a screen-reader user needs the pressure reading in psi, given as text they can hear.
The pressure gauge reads 115 psi
